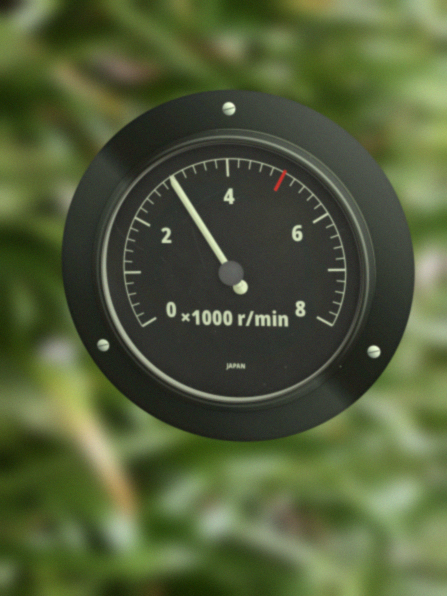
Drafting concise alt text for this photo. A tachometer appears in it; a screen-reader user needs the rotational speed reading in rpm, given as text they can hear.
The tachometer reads 3000 rpm
